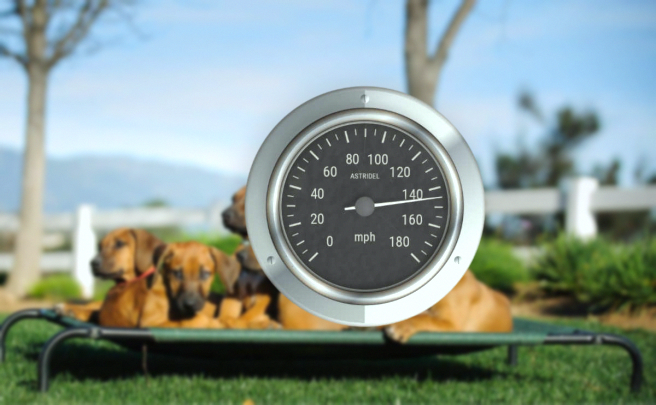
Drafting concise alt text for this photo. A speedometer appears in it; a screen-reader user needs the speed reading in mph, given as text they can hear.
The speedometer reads 145 mph
